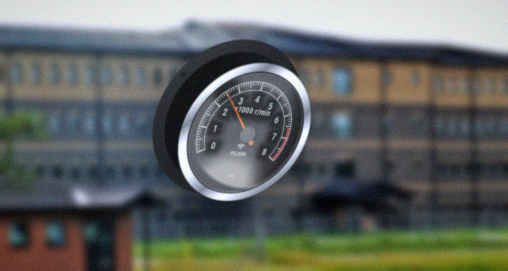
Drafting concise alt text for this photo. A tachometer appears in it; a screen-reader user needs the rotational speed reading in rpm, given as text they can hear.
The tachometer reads 2500 rpm
